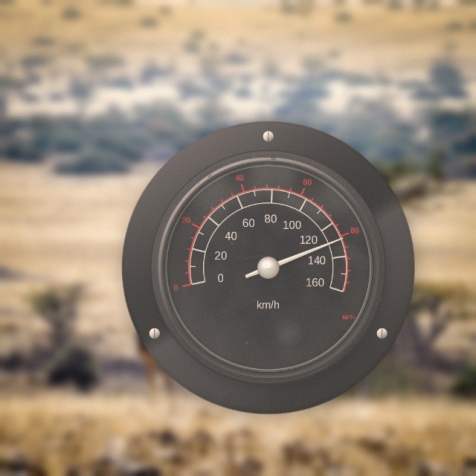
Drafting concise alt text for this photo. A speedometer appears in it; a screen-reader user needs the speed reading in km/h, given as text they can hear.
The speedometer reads 130 km/h
